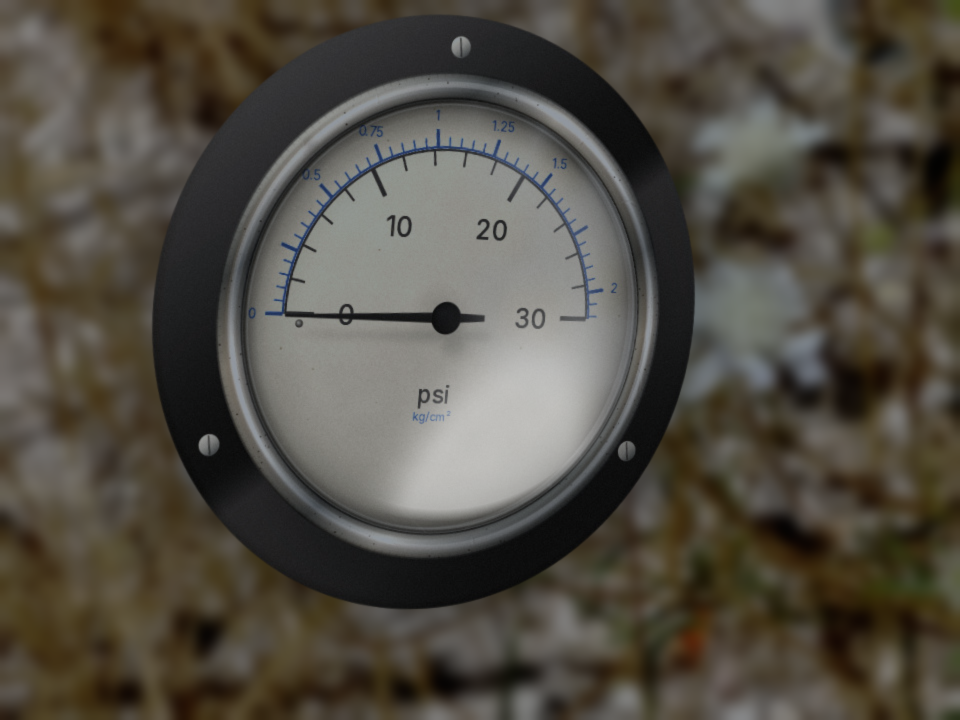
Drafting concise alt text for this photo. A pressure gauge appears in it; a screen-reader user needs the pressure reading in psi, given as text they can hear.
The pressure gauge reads 0 psi
